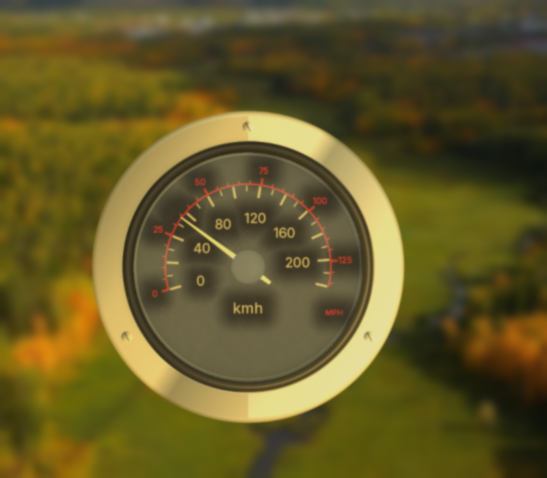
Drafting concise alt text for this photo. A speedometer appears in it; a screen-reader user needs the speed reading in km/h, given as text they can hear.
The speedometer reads 55 km/h
